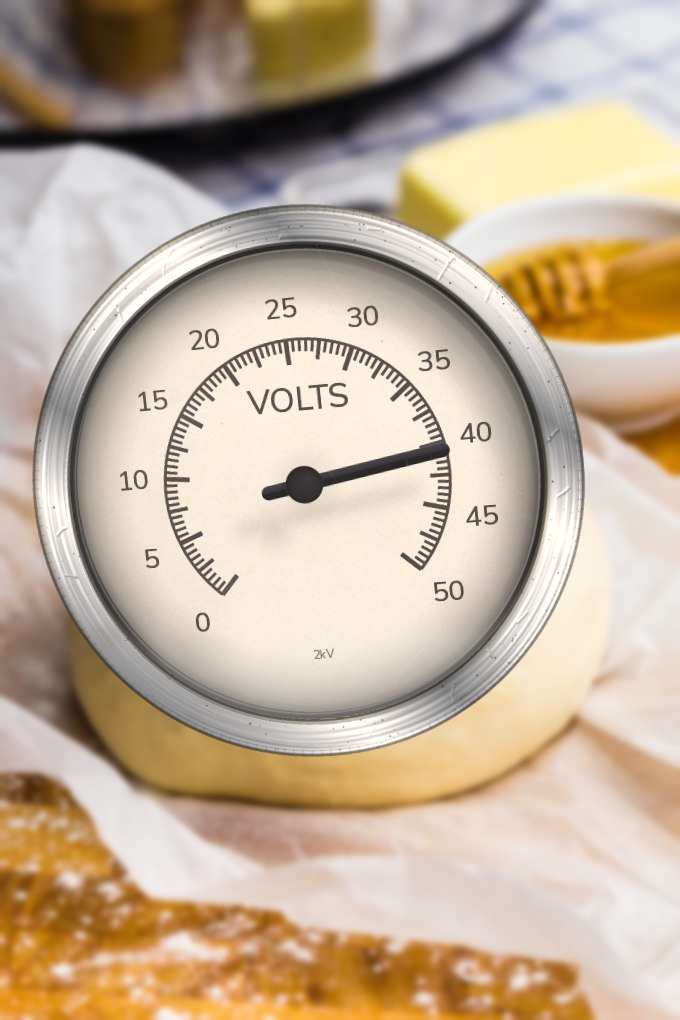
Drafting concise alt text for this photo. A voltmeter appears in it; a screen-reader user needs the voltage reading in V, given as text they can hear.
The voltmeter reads 40.5 V
